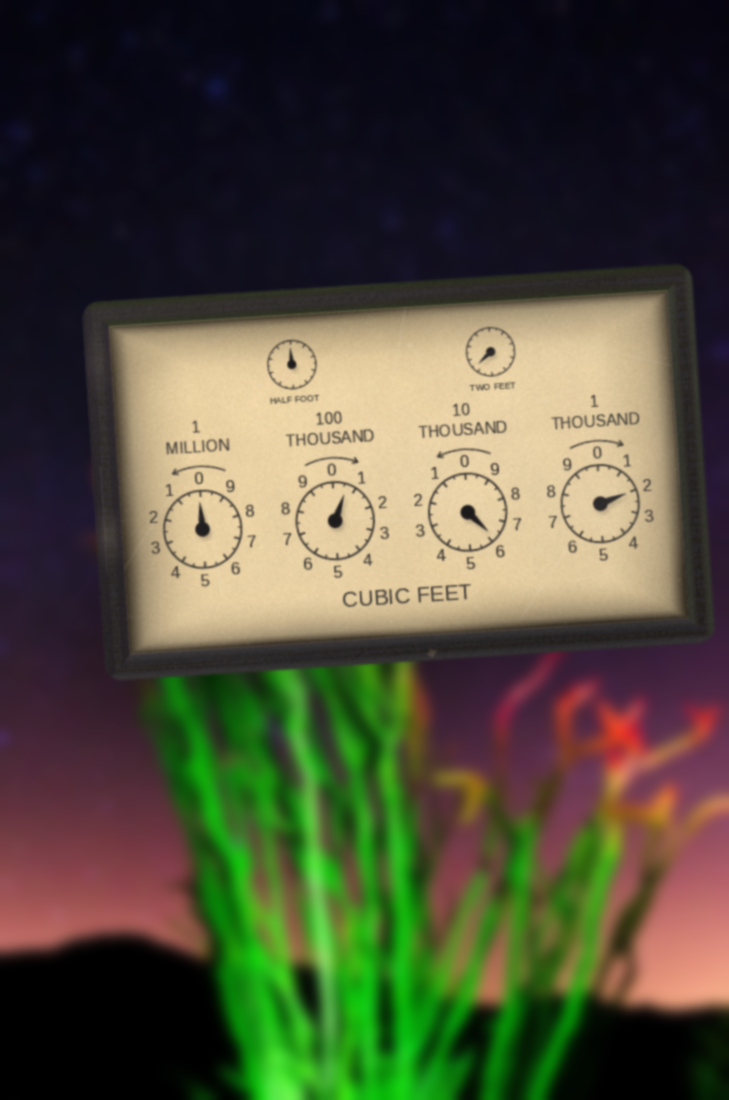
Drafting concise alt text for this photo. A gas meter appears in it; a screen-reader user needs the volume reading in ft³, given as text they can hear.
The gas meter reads 6200 ft³
